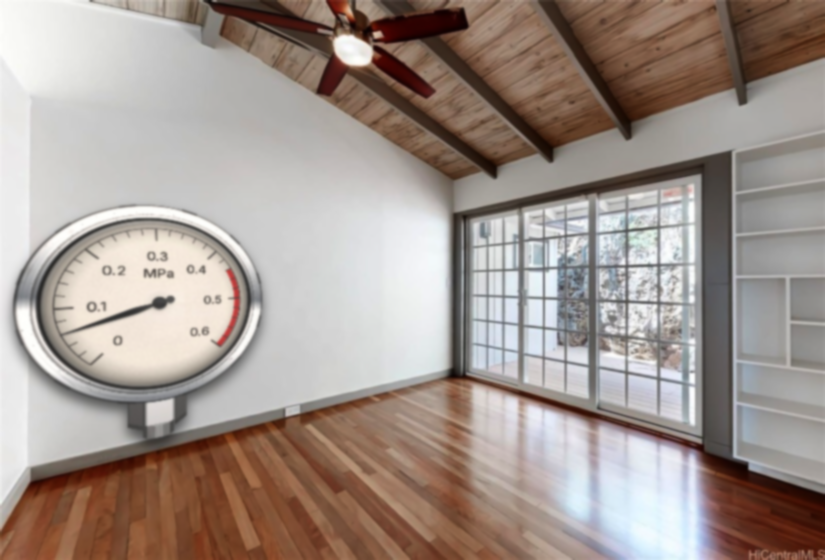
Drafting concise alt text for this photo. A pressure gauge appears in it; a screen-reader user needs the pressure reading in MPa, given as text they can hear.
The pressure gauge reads 0.06 MPa
